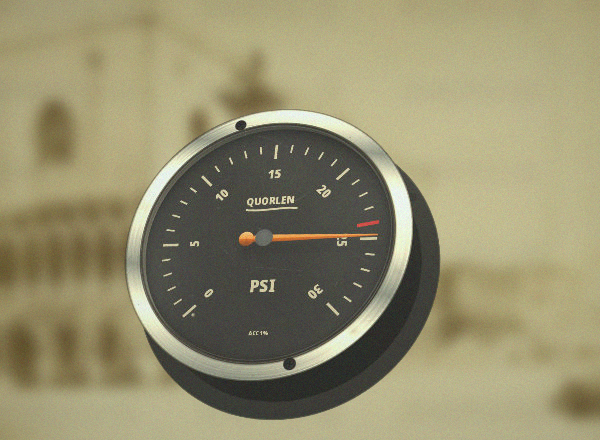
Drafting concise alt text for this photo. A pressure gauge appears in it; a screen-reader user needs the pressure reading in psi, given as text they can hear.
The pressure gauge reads 25 psi
